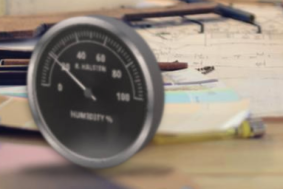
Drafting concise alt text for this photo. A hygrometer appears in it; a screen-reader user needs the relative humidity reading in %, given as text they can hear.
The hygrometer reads 20 %
